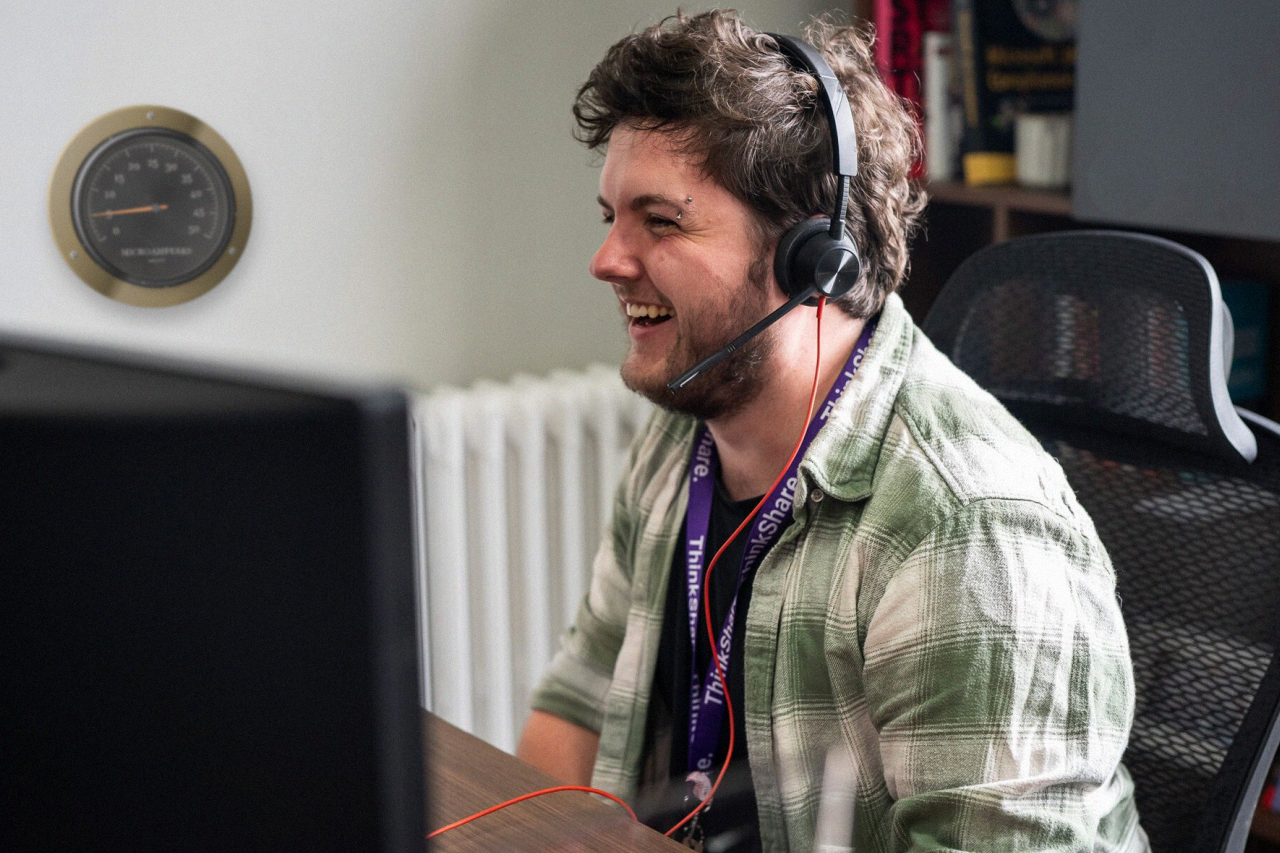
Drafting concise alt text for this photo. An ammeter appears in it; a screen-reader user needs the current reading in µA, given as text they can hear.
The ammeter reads 5 µA
